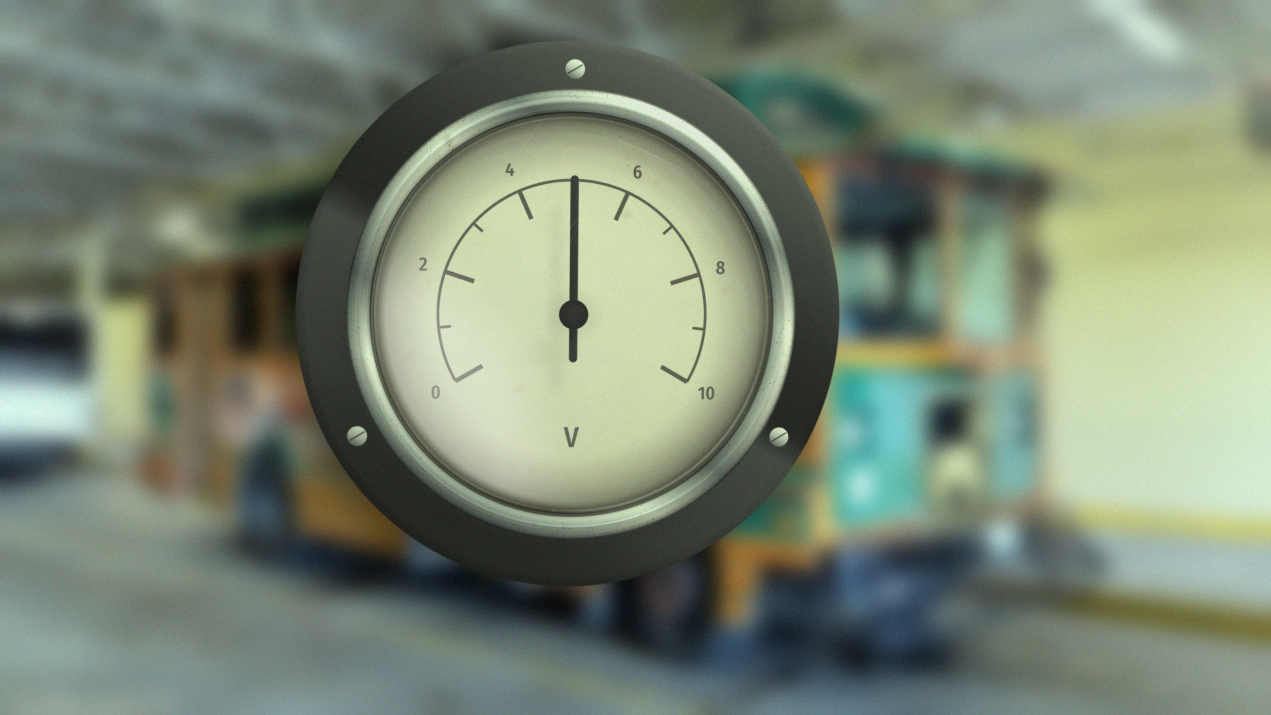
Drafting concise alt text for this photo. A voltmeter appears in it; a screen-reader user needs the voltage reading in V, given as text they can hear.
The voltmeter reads 5 V
